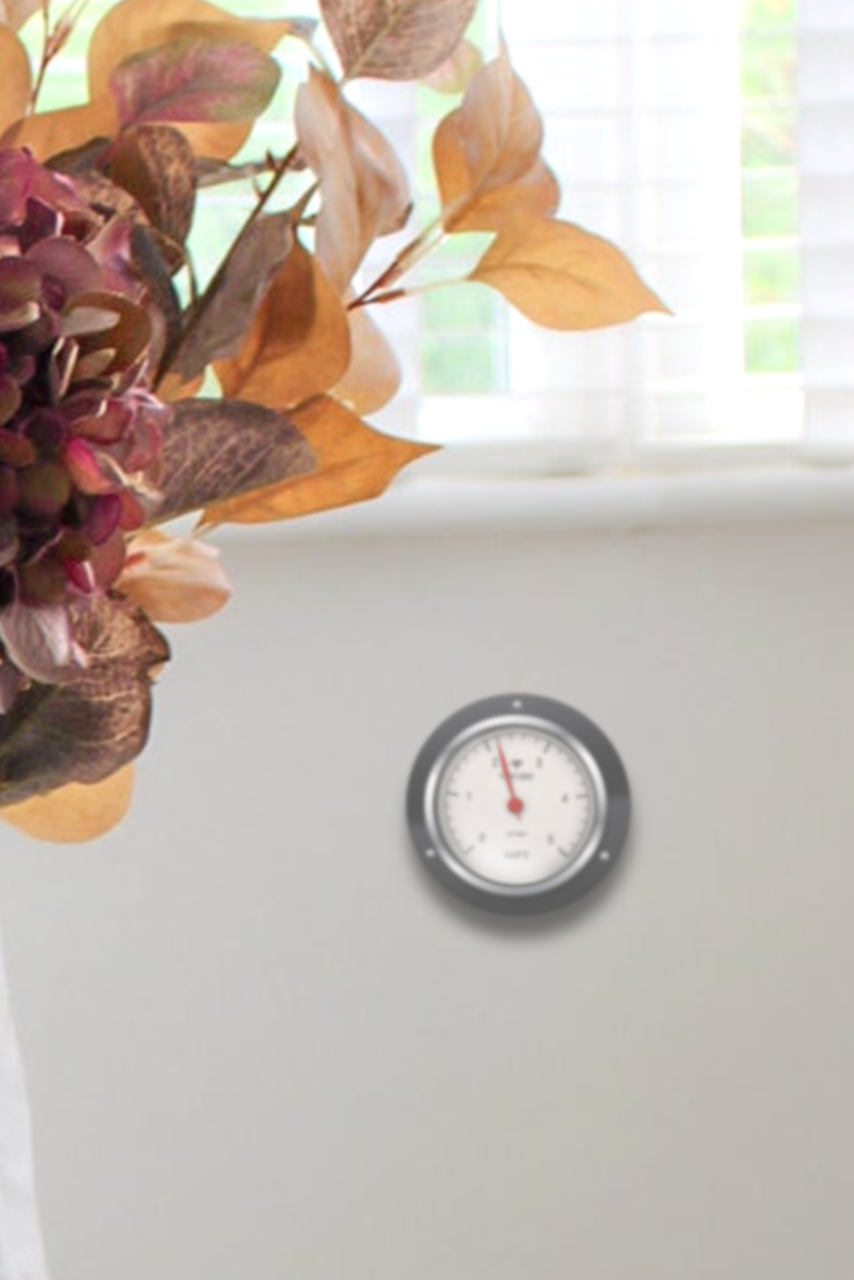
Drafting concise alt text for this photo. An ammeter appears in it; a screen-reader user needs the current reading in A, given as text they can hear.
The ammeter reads 2.2 A
